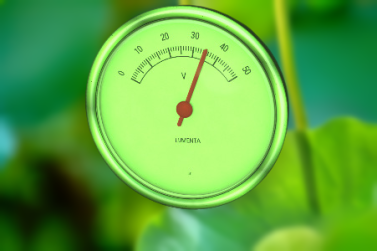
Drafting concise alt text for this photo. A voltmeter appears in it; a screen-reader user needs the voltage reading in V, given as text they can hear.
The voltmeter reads 35 V
